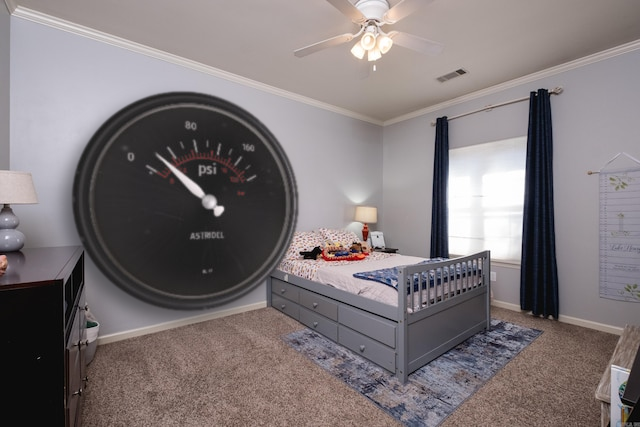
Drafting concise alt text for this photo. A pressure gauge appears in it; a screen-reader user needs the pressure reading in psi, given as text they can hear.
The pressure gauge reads 20 psi
